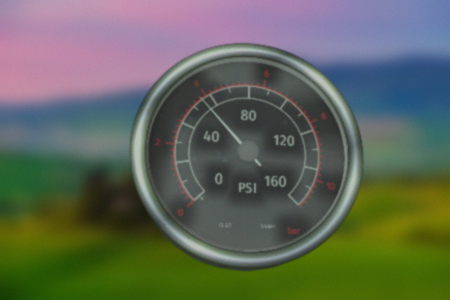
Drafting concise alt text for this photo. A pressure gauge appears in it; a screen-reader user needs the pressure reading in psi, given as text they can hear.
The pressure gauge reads 55 psi
